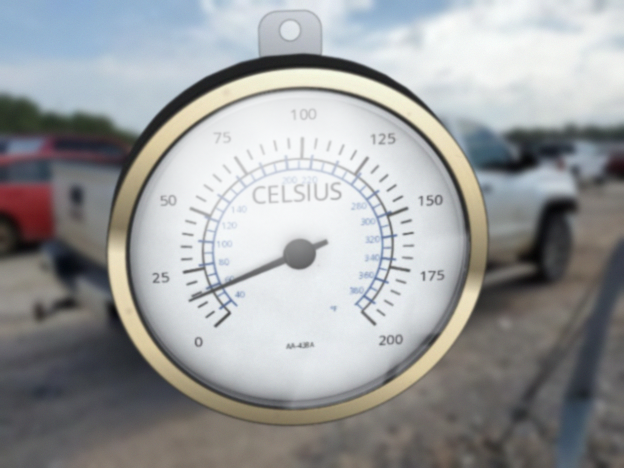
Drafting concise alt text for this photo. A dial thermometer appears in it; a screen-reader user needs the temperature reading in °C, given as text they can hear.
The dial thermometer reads 15 °C
